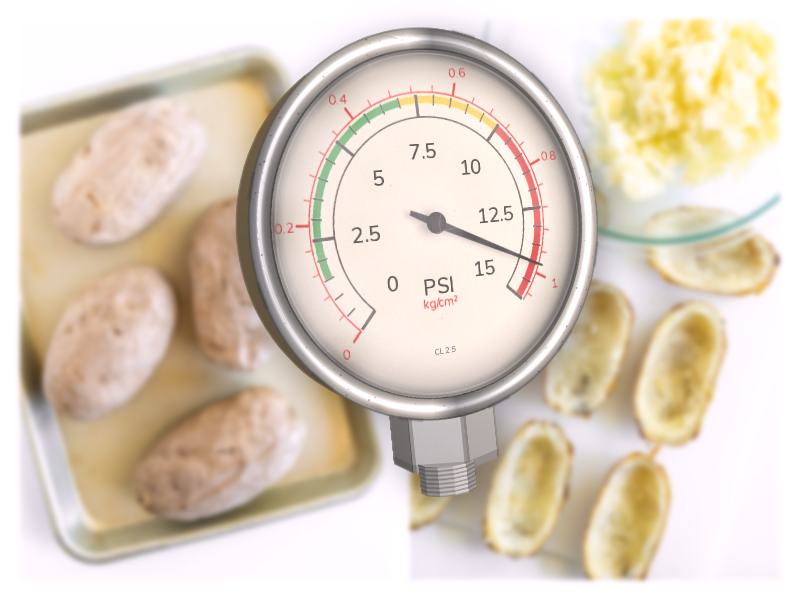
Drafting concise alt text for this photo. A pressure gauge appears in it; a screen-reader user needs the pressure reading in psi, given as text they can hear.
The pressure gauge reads 14 psi
